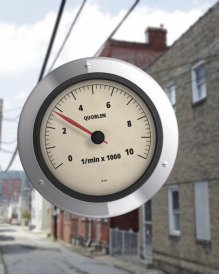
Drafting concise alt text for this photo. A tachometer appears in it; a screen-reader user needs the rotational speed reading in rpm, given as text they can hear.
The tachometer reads 2800 rpm
